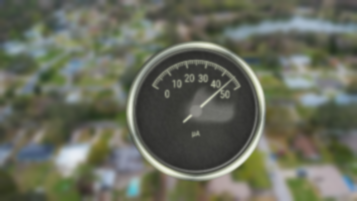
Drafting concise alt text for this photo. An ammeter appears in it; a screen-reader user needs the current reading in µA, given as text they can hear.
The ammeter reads 45 µA
